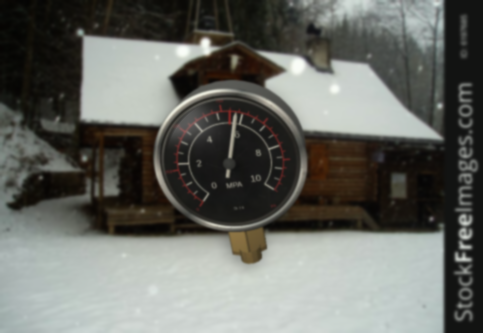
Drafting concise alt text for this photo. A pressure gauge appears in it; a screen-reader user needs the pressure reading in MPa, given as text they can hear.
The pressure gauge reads 5.75 MPa
